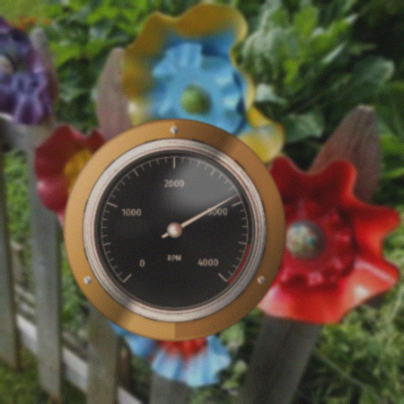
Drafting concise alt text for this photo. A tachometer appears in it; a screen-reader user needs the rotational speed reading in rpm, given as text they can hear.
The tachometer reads 2900 rpm
